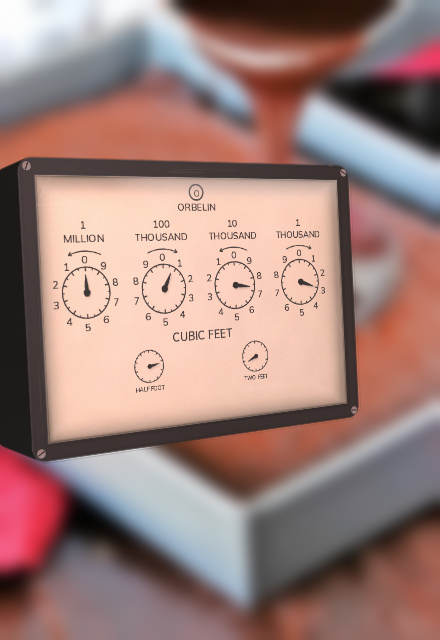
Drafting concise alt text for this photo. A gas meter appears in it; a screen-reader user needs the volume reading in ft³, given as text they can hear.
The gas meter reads 7300 ft³
